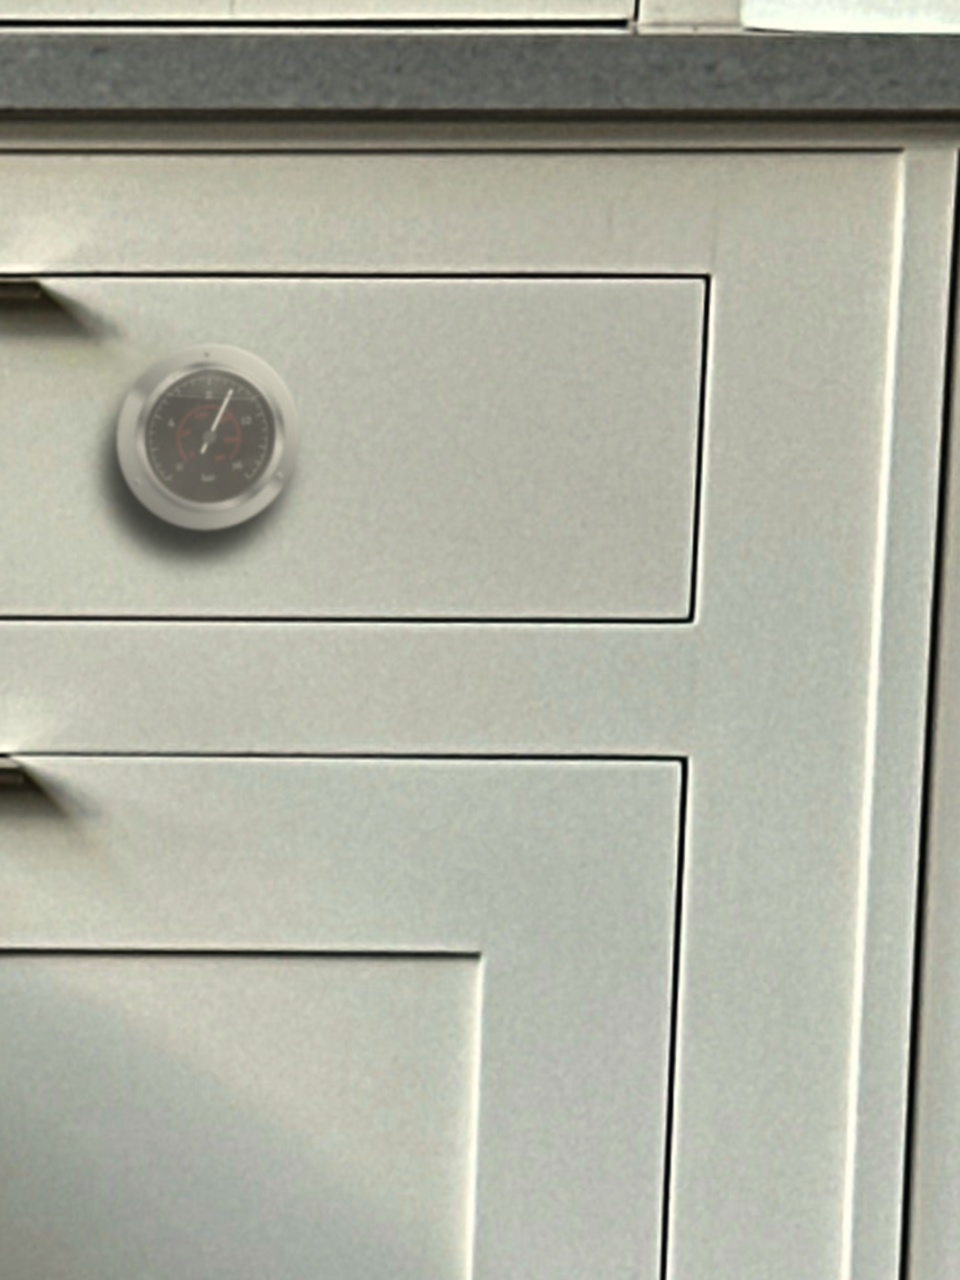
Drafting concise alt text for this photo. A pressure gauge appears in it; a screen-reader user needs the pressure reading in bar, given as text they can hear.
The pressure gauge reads 9.5 bar
